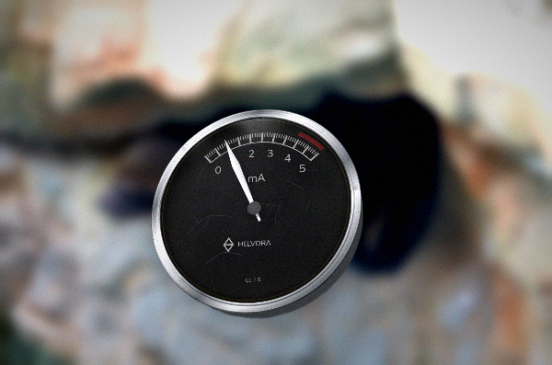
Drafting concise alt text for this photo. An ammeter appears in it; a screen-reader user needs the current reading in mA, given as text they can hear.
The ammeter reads 1 mA
